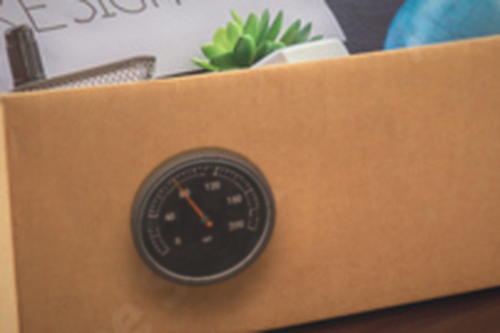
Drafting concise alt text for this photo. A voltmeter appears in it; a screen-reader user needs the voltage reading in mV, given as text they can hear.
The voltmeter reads 80 mV
